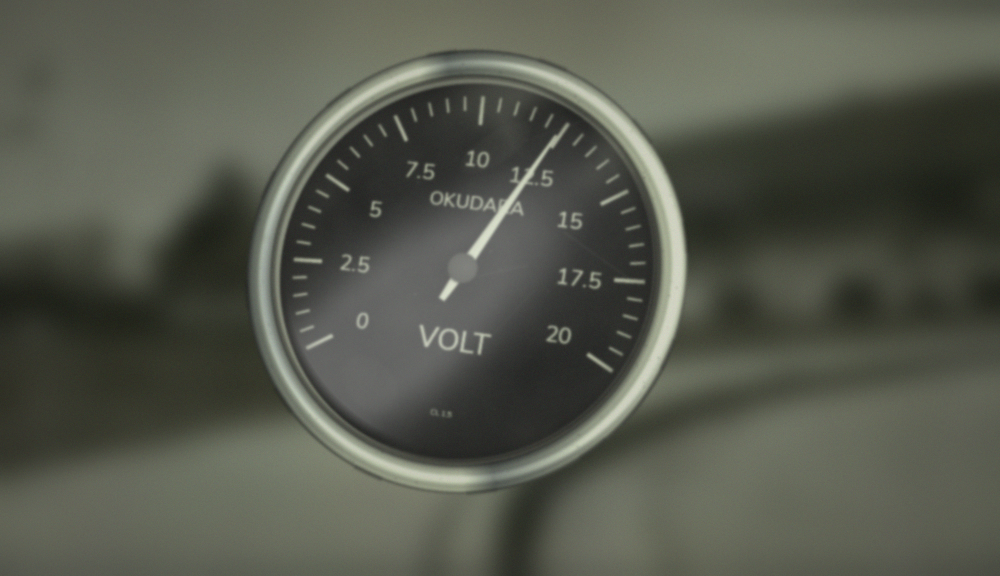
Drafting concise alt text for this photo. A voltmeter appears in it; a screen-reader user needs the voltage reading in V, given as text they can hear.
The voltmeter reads 12.5 V
